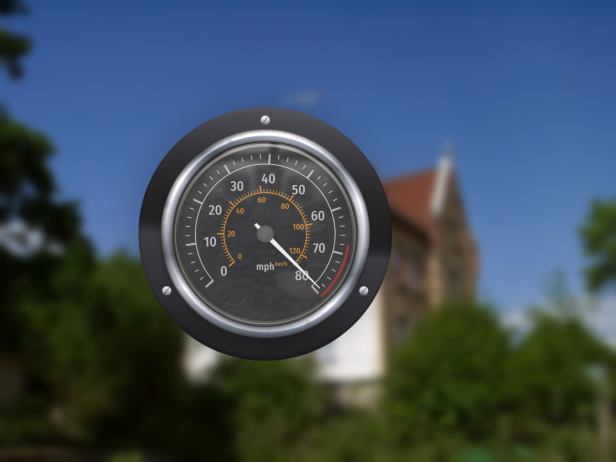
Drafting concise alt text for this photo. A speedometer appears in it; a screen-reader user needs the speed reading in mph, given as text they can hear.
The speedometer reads 79 mph
